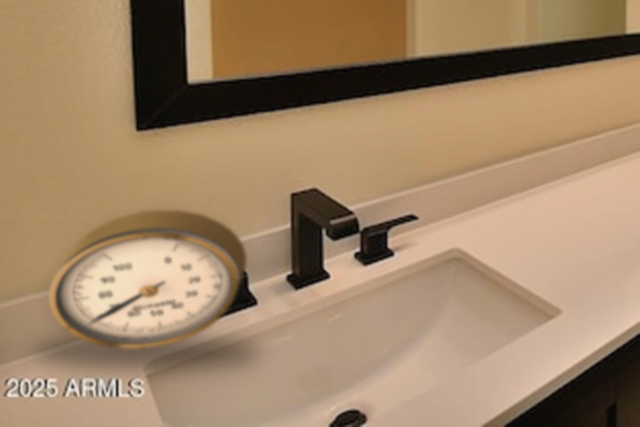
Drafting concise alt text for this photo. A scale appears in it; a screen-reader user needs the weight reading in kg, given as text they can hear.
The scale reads 70 kg
